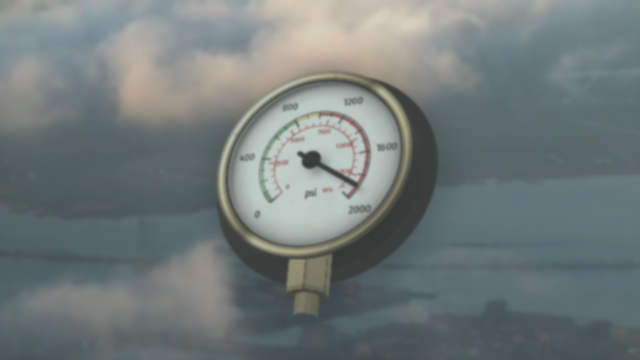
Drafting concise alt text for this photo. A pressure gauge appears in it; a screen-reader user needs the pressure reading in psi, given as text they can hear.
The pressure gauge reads 1900 psi
